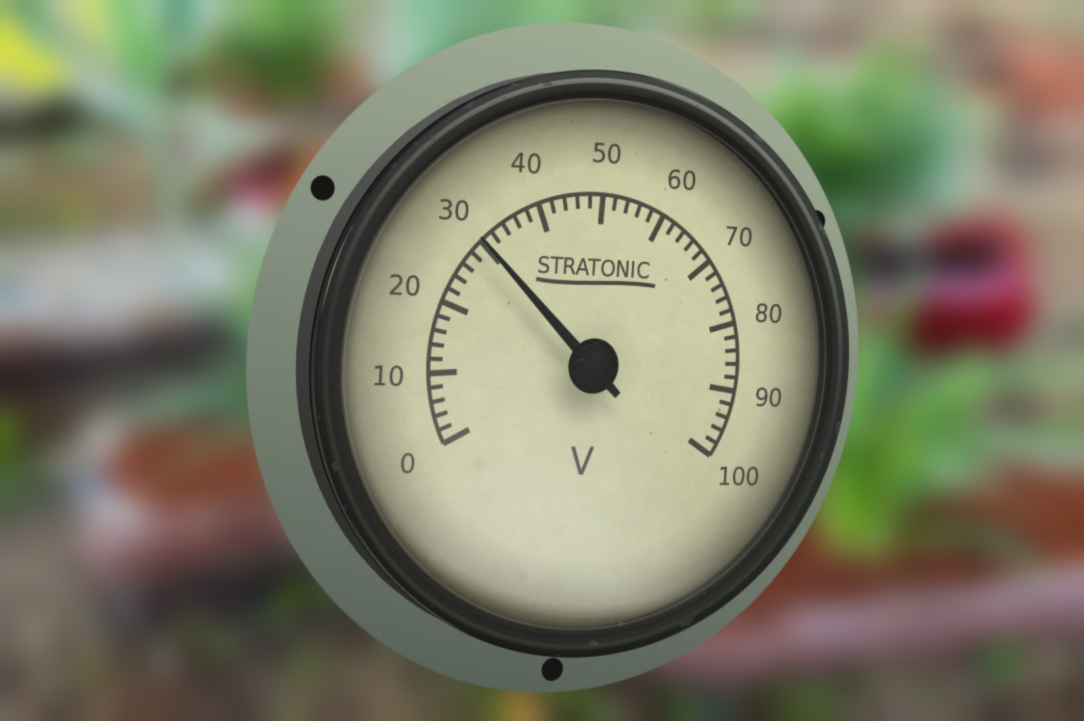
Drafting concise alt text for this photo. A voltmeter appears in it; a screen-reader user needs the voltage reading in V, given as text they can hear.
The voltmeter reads 30 V
